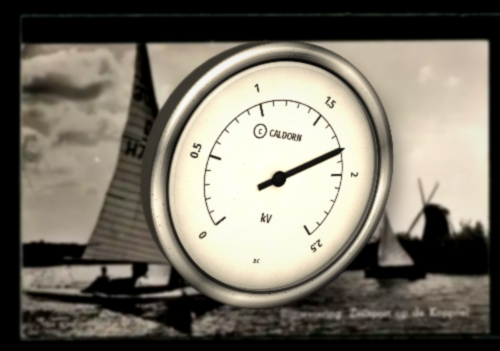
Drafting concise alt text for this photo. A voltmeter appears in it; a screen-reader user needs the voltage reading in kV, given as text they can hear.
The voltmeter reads 1.8 kV
